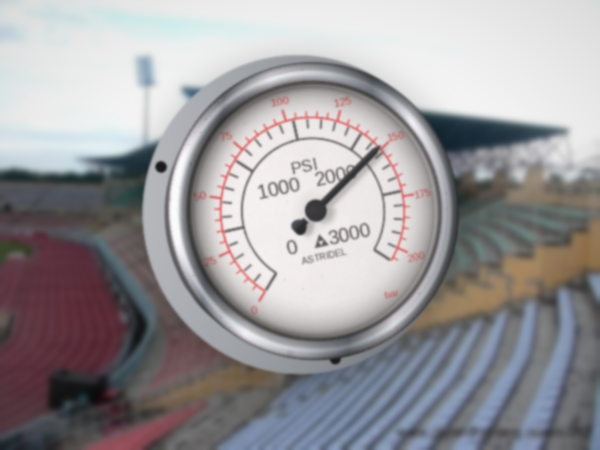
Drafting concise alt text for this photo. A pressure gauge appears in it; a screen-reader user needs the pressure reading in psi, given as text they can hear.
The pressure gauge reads 2150 psi
